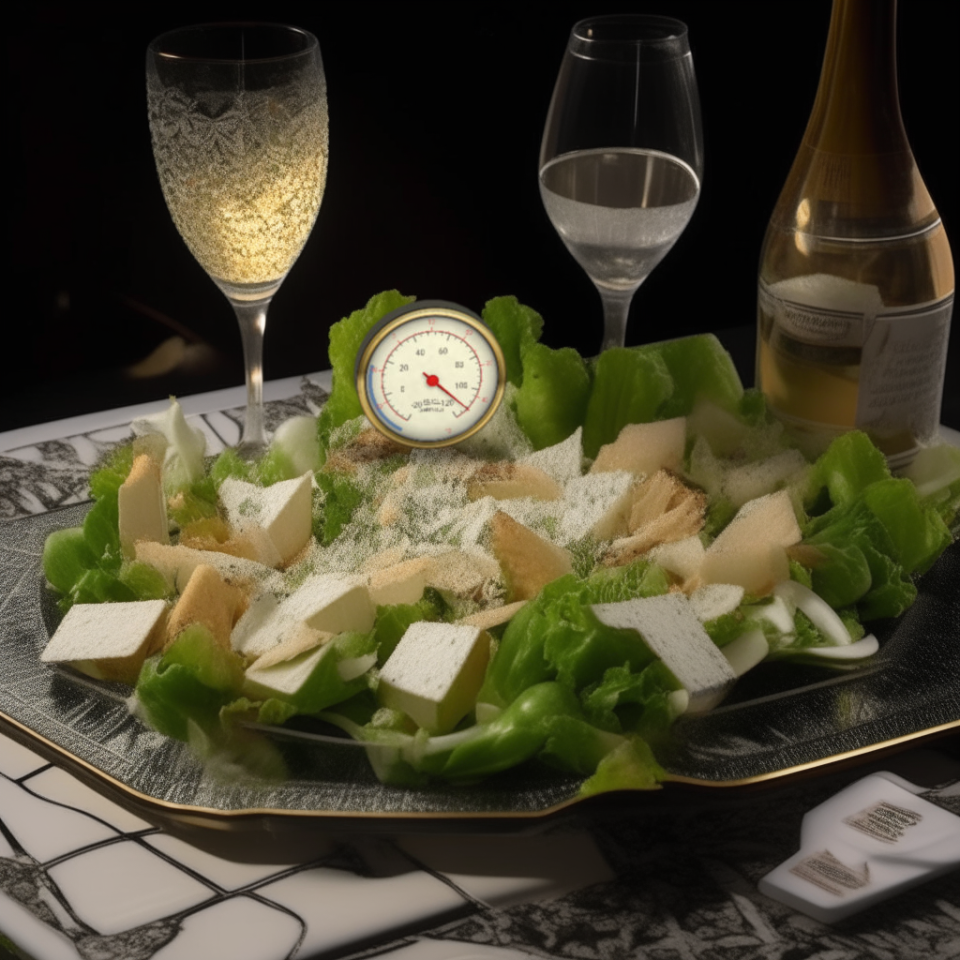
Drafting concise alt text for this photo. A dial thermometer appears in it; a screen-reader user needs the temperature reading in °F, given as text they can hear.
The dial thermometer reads 112 °F
